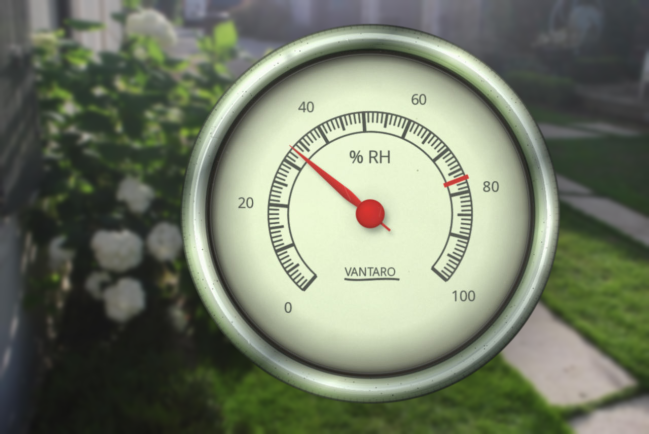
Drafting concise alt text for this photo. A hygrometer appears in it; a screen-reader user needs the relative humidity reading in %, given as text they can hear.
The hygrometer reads 33 %
